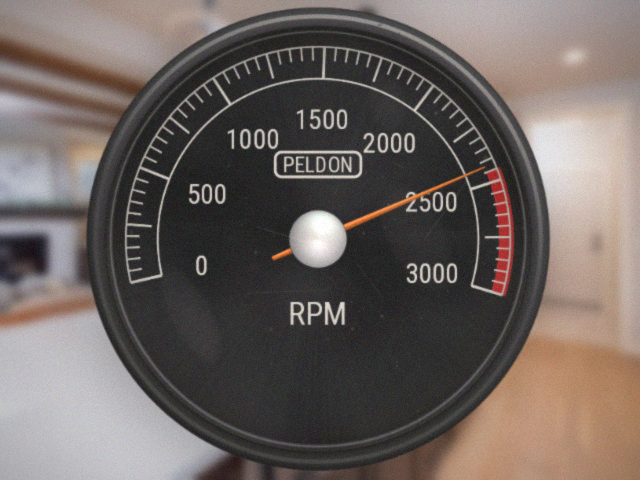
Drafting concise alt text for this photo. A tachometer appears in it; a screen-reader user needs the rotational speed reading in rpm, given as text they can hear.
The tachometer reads 2425 rpm
